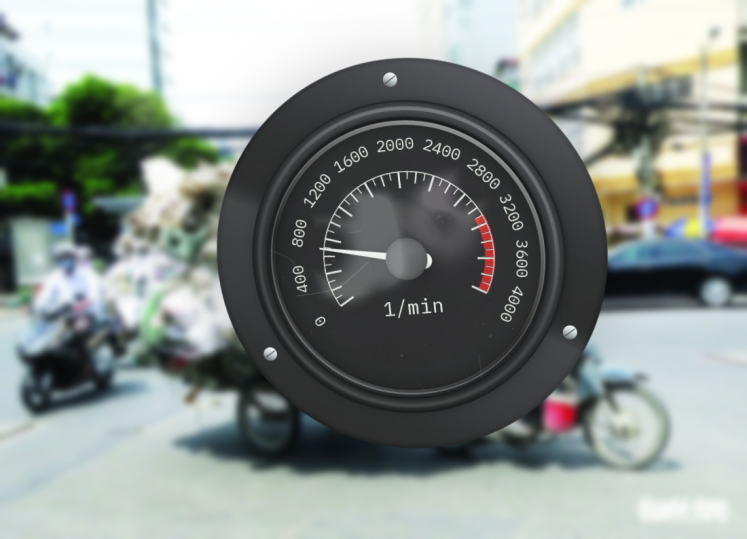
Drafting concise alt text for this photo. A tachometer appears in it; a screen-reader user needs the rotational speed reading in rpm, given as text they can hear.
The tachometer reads 700 rpm
